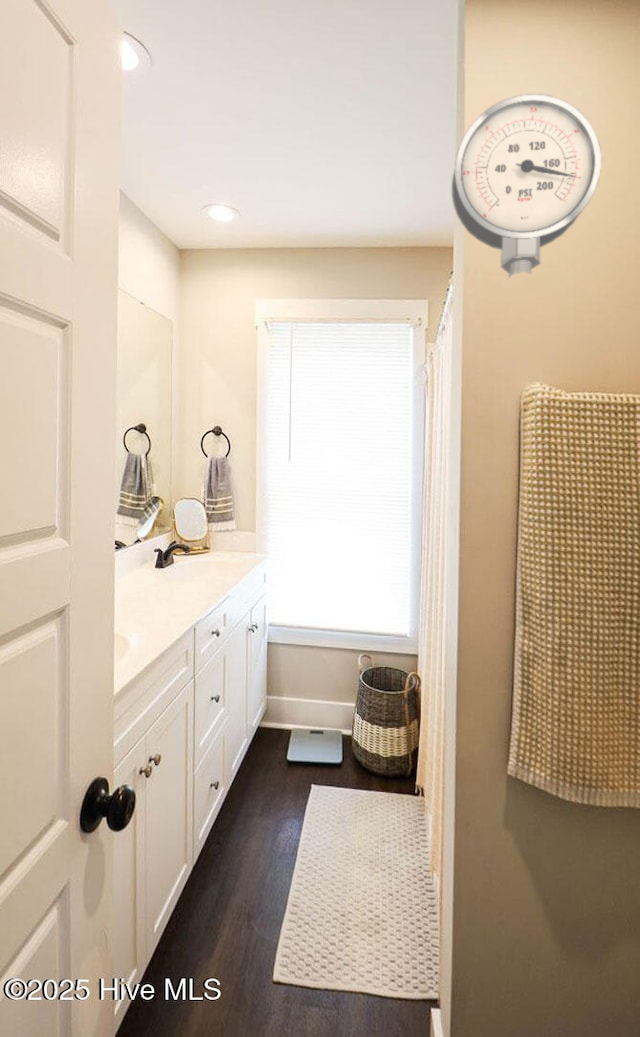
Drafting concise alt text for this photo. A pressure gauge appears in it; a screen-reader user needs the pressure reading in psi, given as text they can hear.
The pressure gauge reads 180 psi
